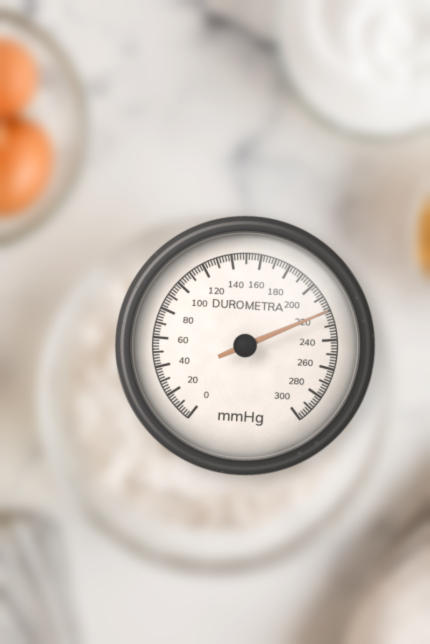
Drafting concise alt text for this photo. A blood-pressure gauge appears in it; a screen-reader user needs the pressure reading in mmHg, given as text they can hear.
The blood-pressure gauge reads 220 mmHg
